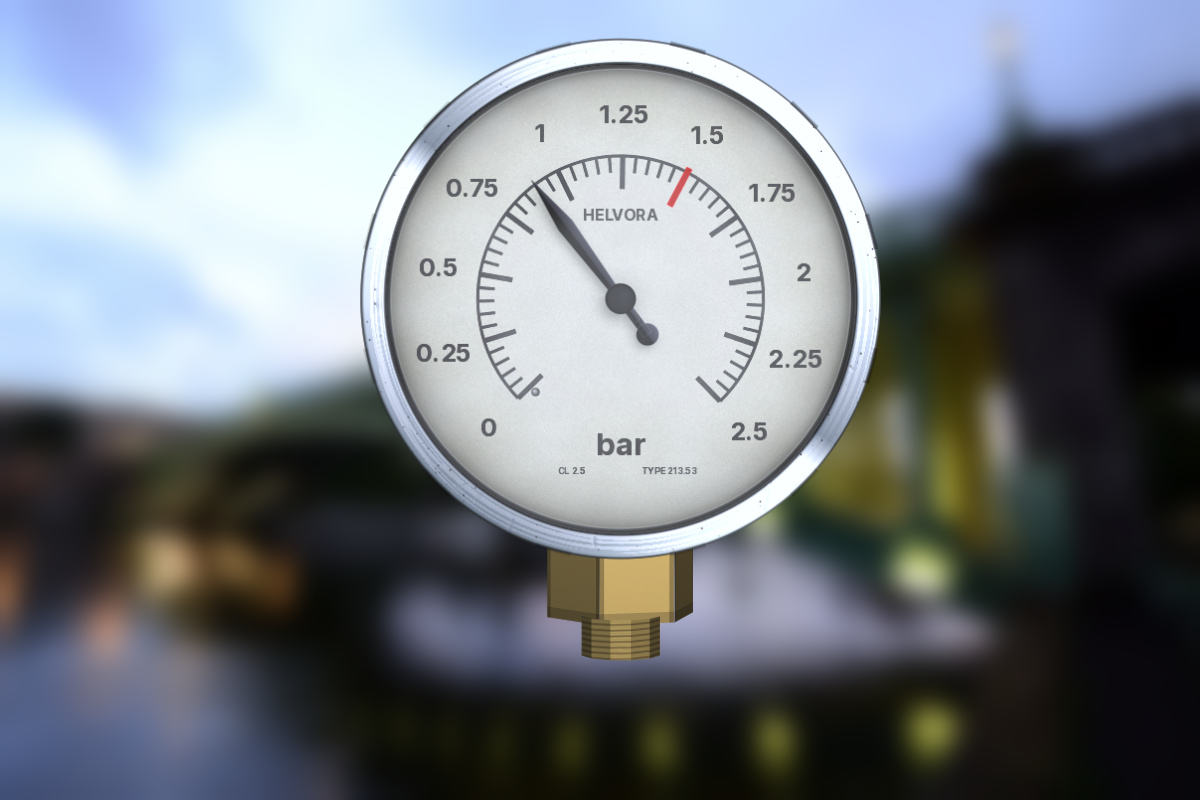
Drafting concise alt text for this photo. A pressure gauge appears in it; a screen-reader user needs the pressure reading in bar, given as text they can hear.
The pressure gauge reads 0.9 bar
